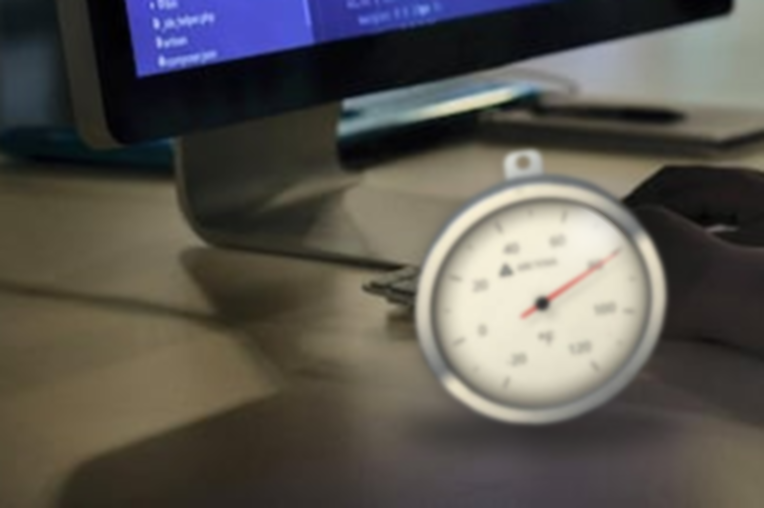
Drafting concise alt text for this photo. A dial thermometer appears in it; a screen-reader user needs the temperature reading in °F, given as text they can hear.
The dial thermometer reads 80 °F
